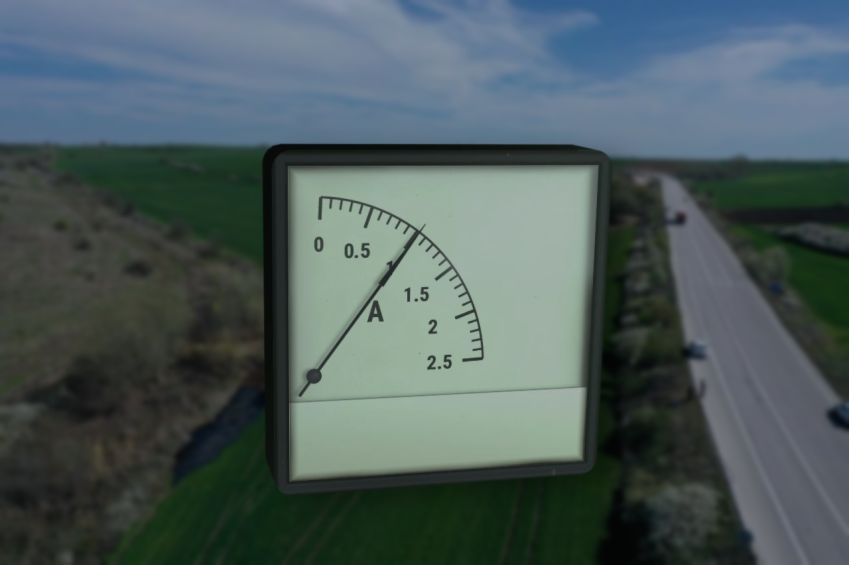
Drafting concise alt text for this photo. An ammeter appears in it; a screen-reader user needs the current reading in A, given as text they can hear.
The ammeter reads 1 A
